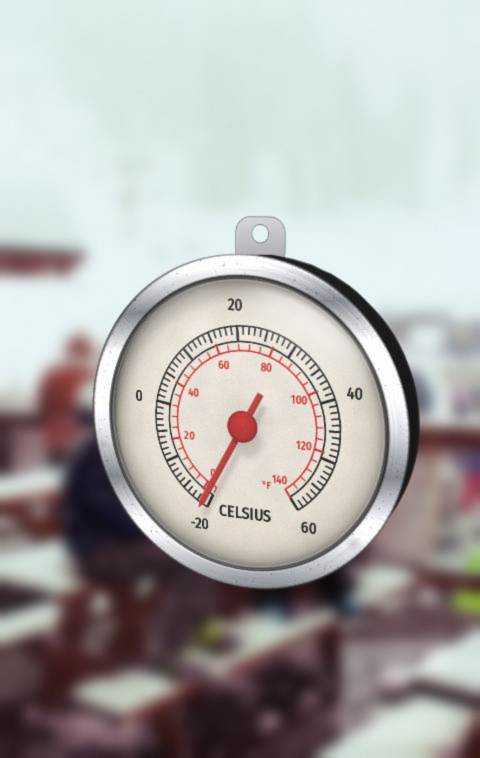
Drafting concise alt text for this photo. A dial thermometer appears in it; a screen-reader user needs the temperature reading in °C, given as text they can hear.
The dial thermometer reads -19 °C
